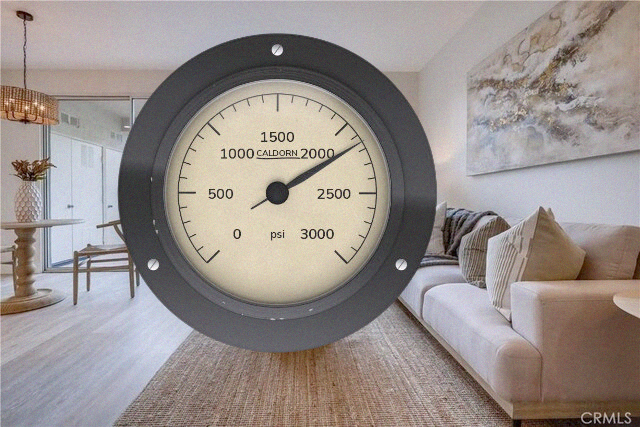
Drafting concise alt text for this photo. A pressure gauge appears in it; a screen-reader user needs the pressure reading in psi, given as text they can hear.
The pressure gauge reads 2150 psi
